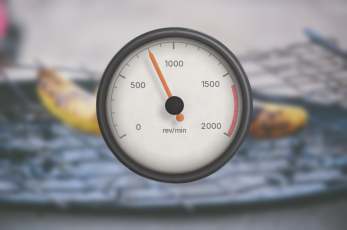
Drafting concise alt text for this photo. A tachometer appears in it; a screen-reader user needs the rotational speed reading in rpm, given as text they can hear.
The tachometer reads 800 rpm
